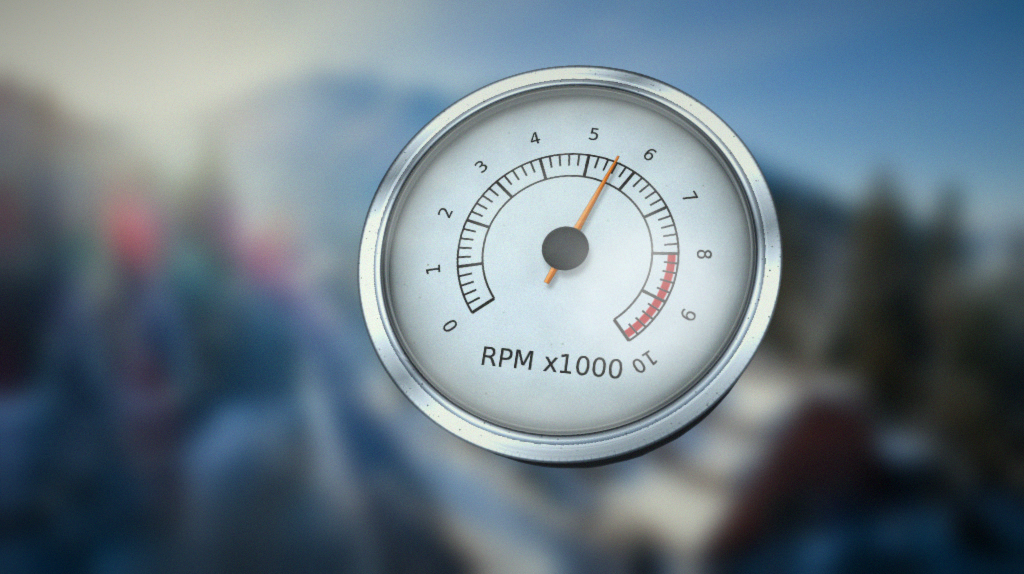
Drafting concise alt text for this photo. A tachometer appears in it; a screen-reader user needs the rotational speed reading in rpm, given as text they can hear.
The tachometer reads 5600 rpm
